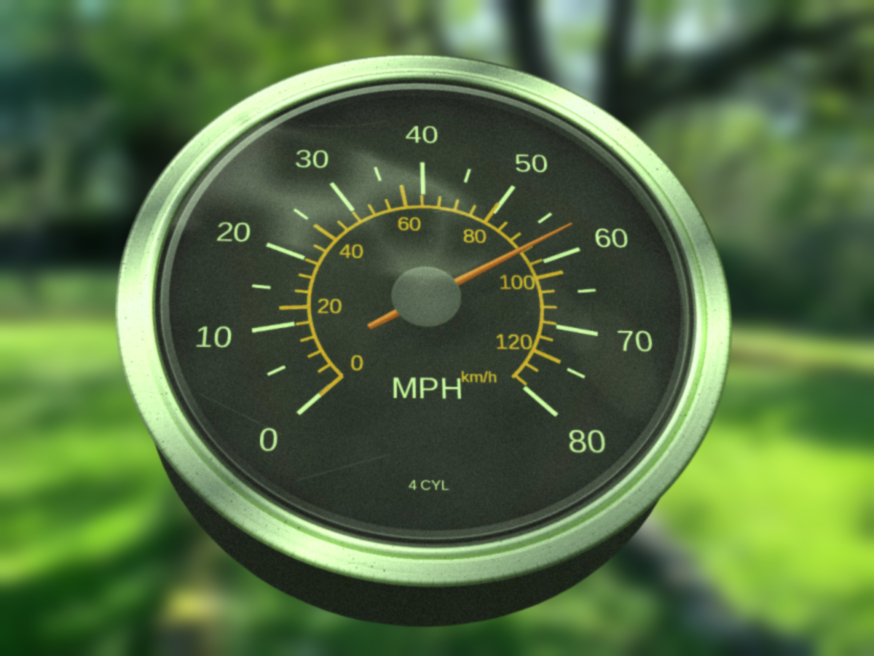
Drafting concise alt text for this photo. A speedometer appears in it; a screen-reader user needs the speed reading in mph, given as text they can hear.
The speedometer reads 57.5 mph
